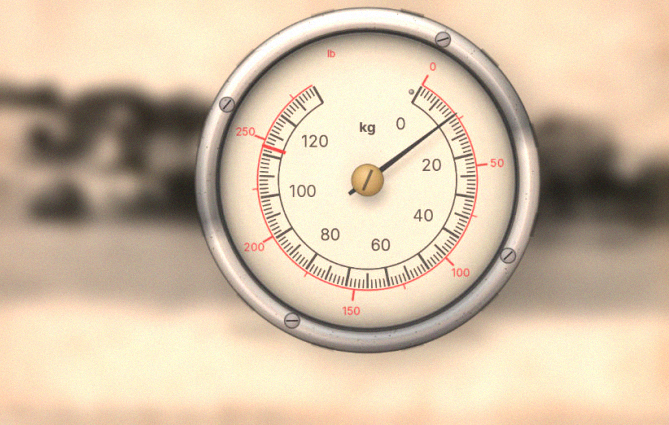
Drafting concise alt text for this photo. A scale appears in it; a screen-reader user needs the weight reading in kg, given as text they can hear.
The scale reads 10 kg
